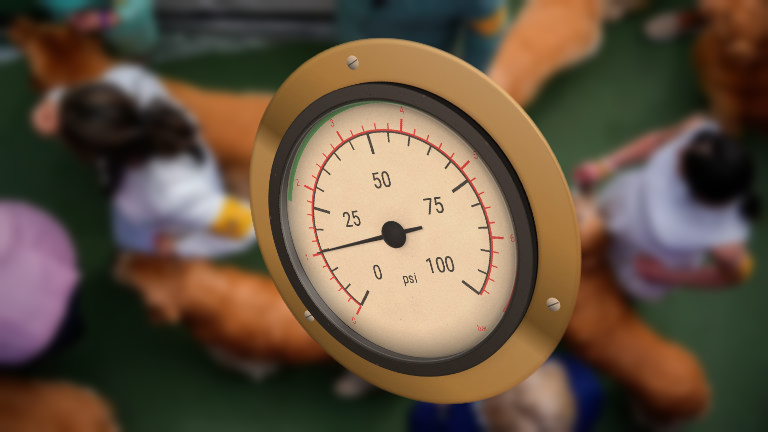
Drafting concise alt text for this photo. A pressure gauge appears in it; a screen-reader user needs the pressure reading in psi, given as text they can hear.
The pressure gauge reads 15 psi
